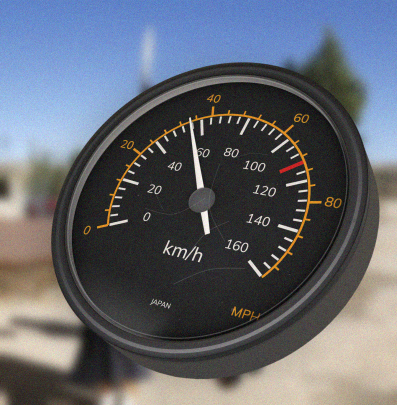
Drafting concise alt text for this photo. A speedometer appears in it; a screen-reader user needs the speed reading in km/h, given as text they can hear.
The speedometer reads 56 km/h
